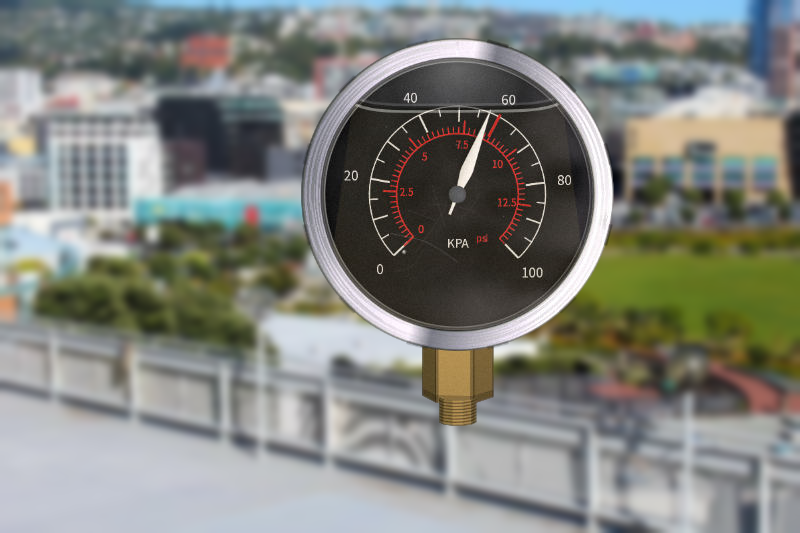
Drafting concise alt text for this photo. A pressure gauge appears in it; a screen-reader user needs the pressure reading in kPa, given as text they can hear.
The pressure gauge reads 57.5 kPa
